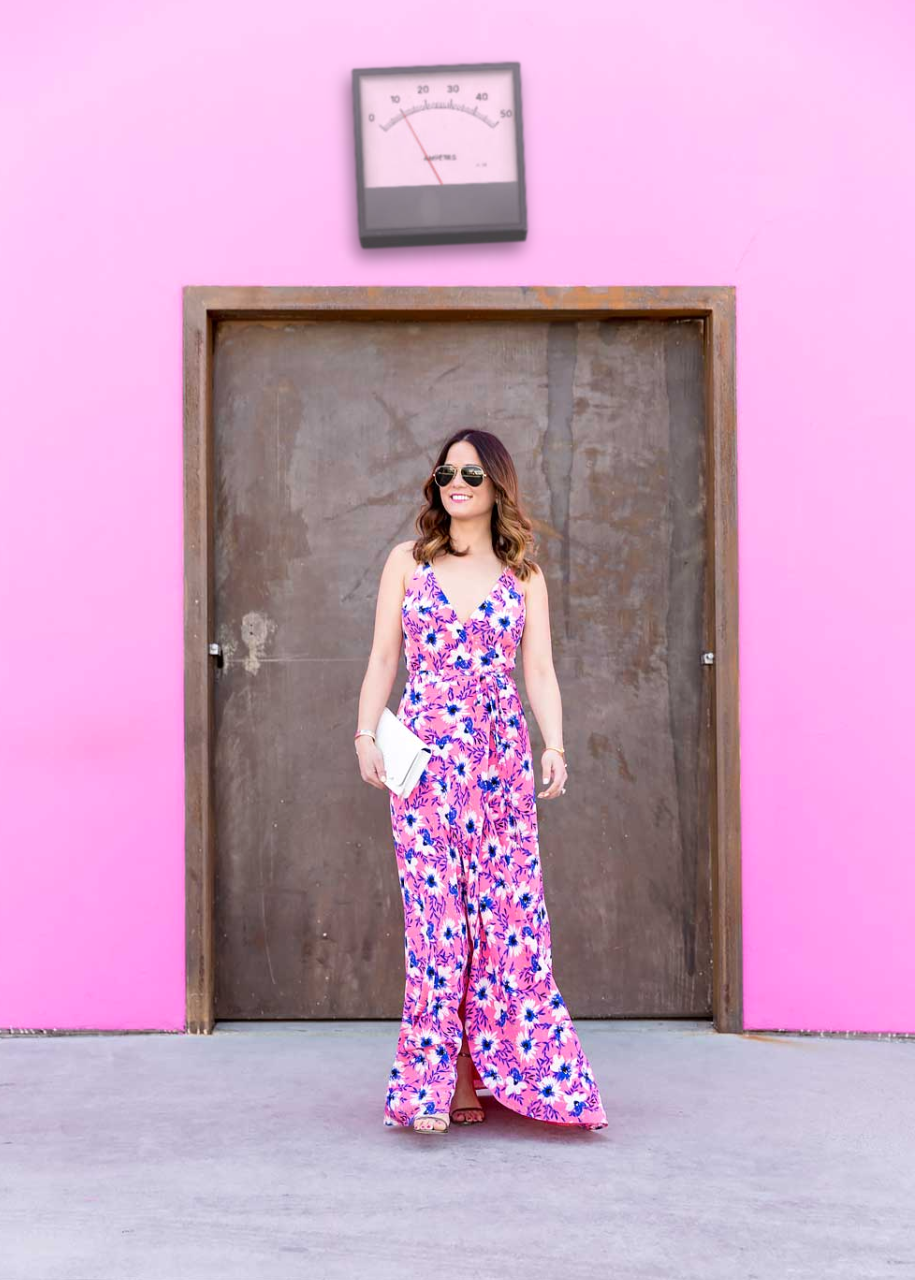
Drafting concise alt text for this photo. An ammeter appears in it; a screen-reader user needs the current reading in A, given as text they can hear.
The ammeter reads 10 A
